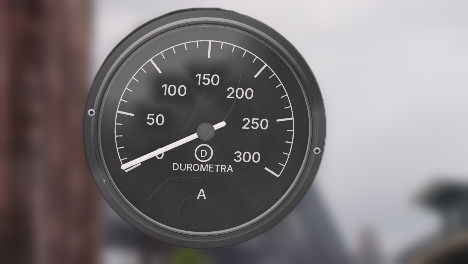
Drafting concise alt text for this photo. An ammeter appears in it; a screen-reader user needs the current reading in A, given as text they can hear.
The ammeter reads 5 A
